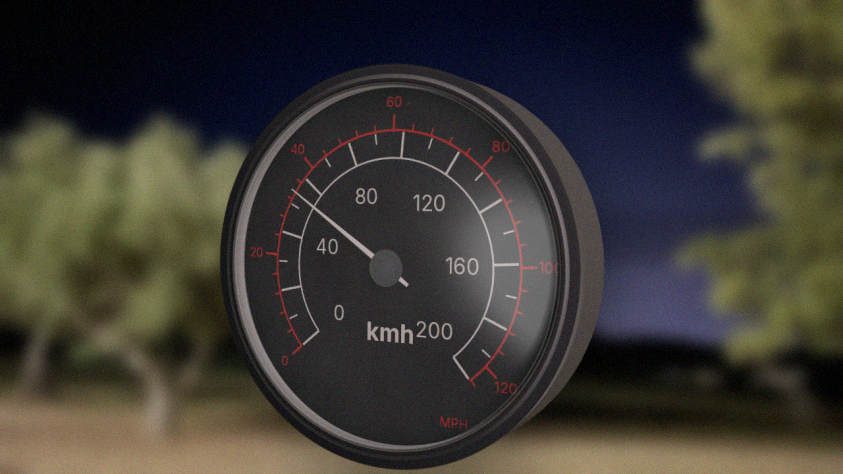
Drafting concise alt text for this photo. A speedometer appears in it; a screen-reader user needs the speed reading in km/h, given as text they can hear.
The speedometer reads 55 km/h
